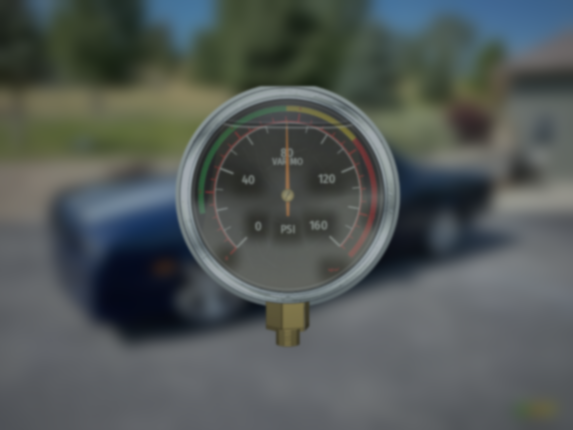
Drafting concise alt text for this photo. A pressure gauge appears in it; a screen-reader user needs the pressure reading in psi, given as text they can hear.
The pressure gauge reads 80 psi
